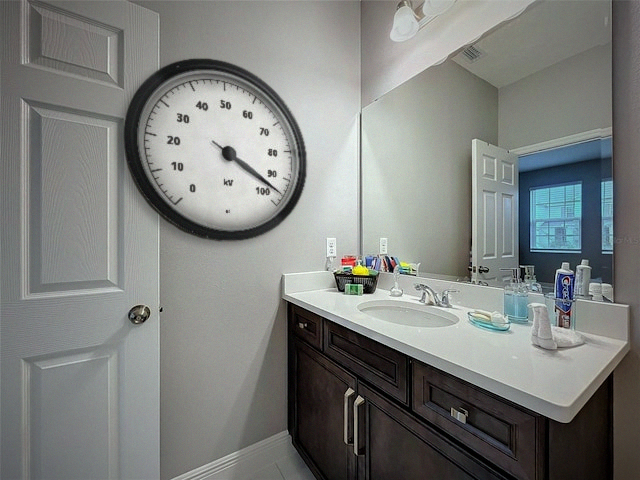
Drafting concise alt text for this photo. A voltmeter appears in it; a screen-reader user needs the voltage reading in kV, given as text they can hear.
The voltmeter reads 96 kV
